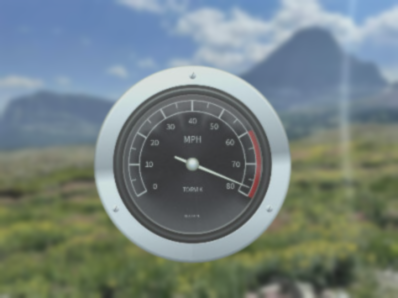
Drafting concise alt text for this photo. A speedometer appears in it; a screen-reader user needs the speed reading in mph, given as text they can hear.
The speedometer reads 77.5 mph
